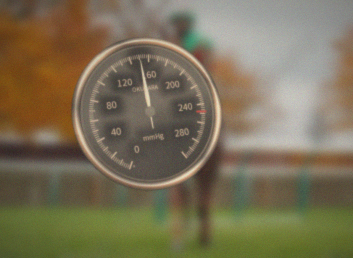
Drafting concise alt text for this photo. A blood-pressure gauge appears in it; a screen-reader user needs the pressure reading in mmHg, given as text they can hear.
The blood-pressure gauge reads 150 mmHg
